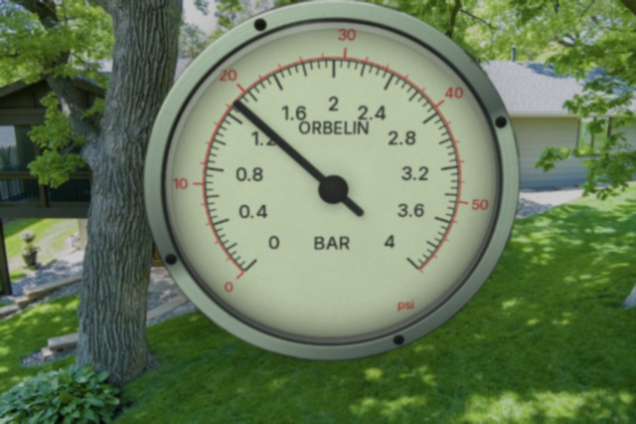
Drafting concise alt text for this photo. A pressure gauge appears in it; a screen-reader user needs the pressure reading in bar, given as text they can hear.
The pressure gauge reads 1.3 bar
